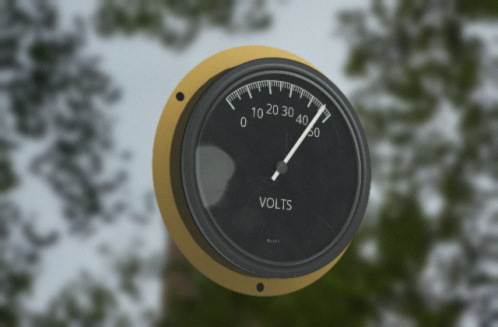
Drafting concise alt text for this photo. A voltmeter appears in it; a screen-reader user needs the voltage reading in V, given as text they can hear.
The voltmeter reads 45 V
